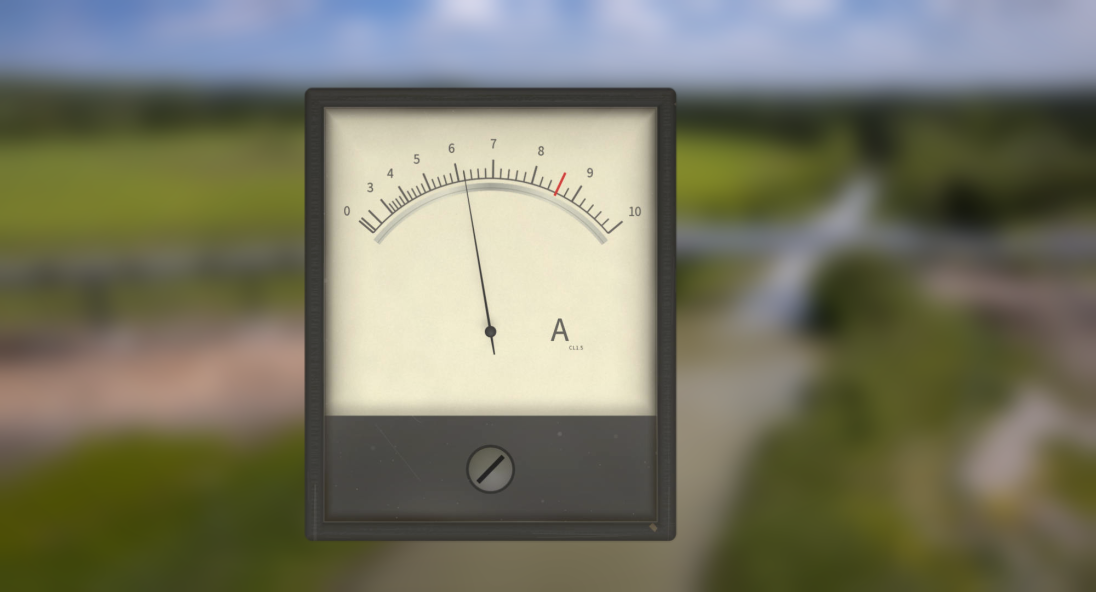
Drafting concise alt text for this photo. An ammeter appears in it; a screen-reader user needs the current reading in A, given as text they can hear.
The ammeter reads 6.2 A
